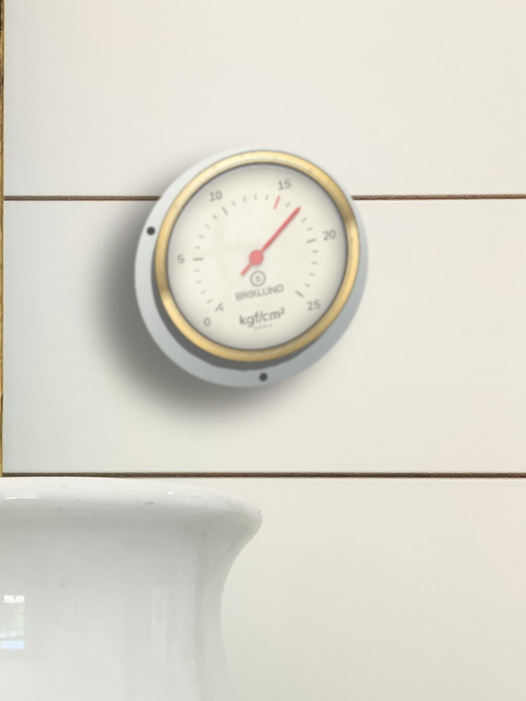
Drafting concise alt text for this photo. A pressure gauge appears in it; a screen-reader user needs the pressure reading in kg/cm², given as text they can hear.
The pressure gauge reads 17 kg/cm²
